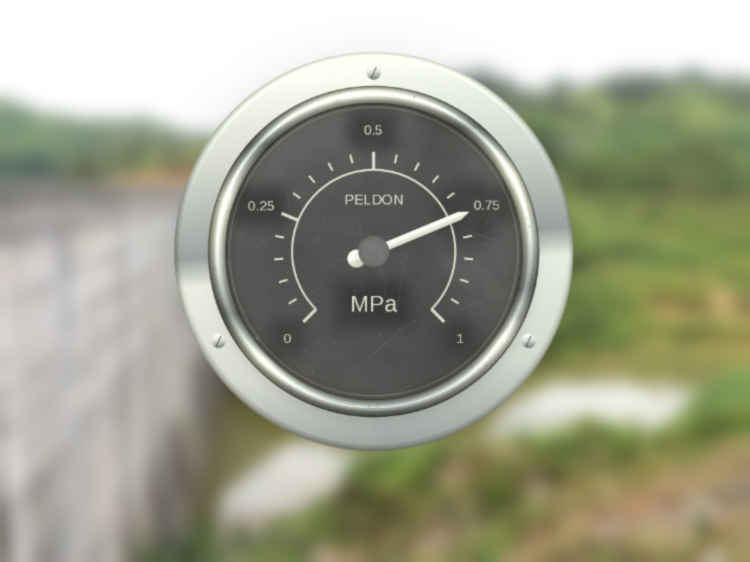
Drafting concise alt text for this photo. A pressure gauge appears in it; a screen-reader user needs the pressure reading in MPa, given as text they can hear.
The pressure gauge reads 0.75 MPa
